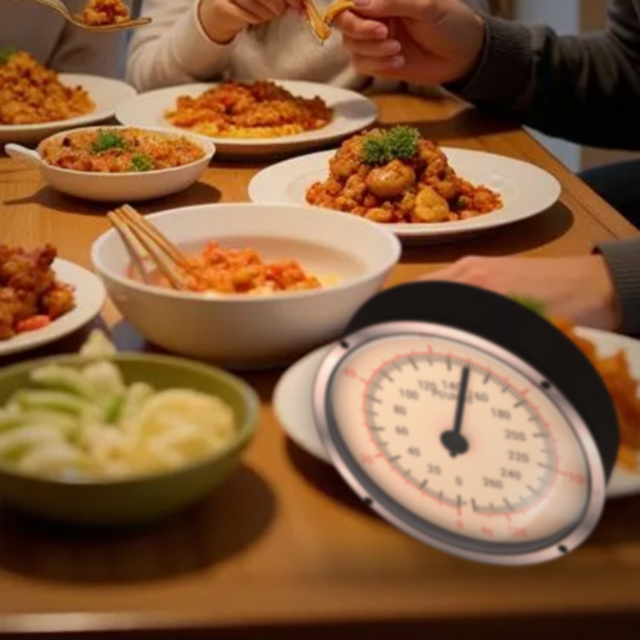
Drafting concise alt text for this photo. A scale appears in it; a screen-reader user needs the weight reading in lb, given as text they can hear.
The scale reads 150 lb
